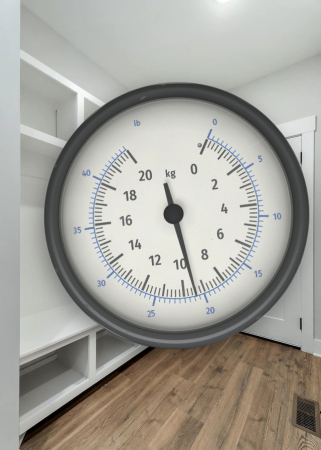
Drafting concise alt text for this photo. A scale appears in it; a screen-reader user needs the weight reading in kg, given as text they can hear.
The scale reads 9.4 kg
